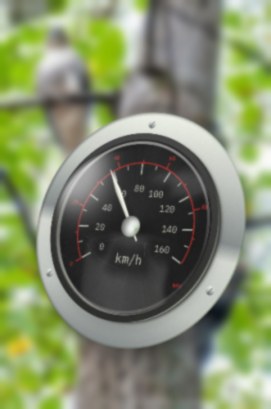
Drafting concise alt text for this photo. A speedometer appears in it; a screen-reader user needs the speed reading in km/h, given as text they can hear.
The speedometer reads 60 km/h
